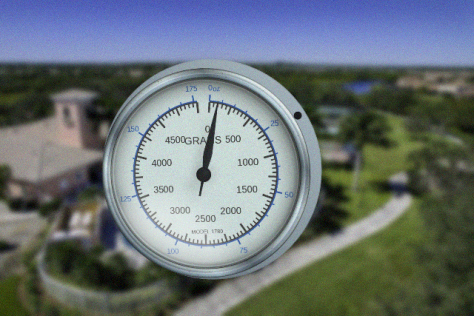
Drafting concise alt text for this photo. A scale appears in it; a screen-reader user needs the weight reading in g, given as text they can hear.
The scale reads 100 g
